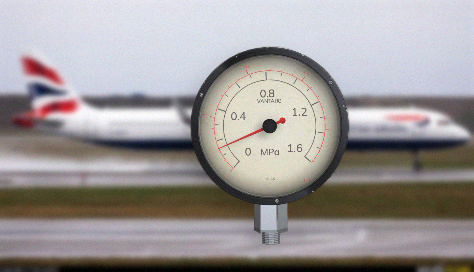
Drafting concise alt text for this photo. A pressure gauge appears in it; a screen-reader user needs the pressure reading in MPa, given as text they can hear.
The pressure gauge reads 0.15 MPa
